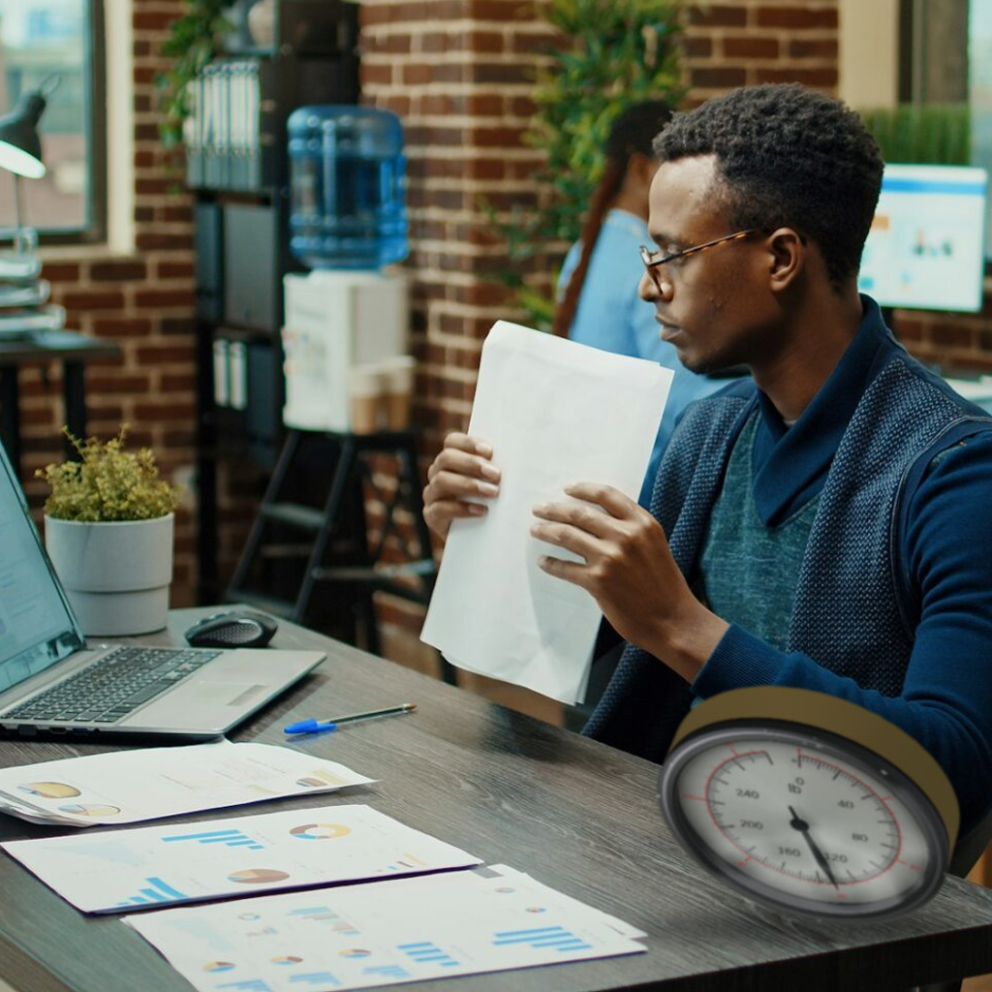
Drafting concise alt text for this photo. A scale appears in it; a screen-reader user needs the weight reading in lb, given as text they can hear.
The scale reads 130 lb
